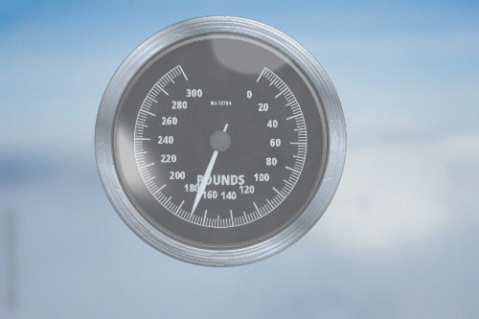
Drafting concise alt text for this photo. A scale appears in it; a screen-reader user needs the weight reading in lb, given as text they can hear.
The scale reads 170 lb
